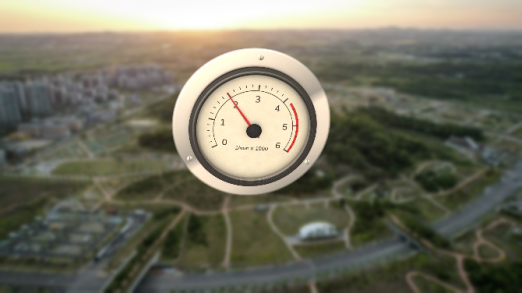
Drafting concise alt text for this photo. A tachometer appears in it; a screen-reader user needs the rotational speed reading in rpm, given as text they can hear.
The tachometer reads 2000 rpm
